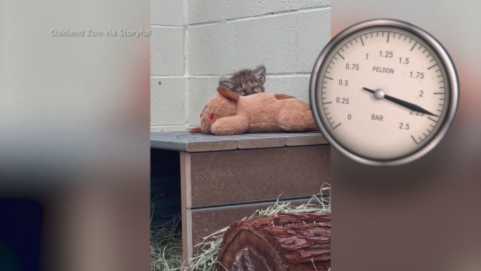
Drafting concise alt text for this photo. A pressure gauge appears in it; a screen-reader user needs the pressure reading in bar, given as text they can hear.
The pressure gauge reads 2.2 bar
